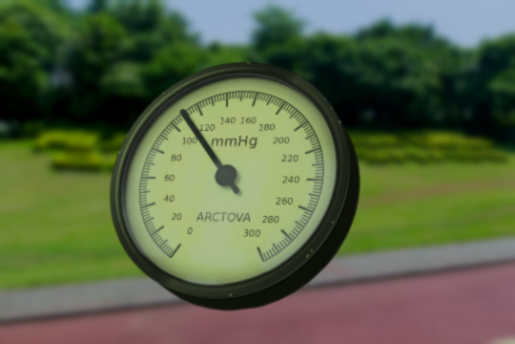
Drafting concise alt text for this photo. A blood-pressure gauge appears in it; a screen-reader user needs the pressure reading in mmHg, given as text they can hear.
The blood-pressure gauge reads 110 mmHg
